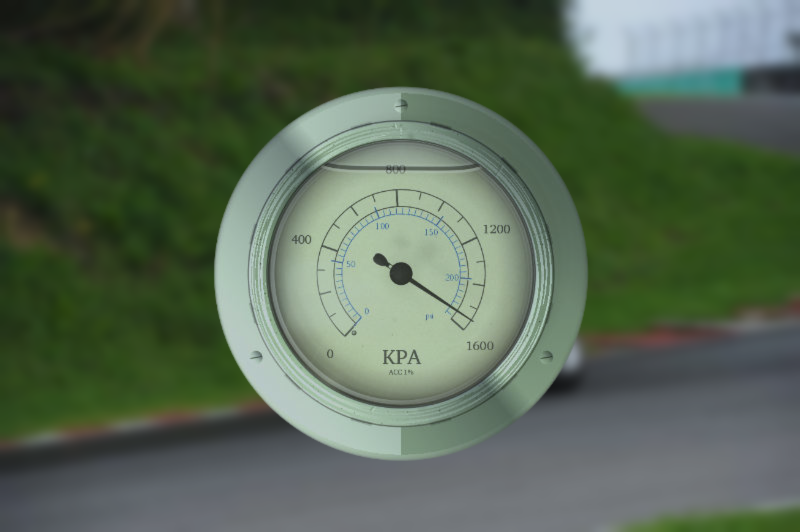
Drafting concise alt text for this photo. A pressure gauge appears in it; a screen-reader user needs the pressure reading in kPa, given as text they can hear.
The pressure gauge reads 1550 kPa
